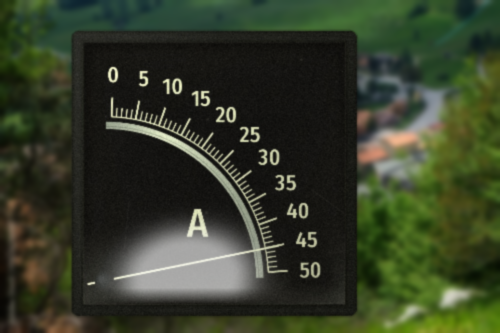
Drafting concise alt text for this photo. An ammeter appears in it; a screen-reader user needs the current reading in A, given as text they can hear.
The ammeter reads 45 A
